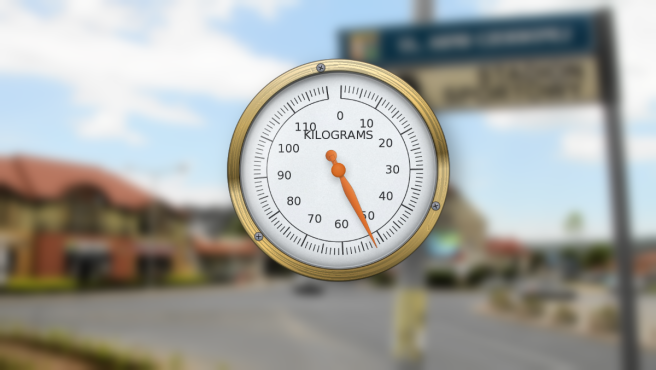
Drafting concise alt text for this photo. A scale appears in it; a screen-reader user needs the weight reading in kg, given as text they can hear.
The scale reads 52 kg
